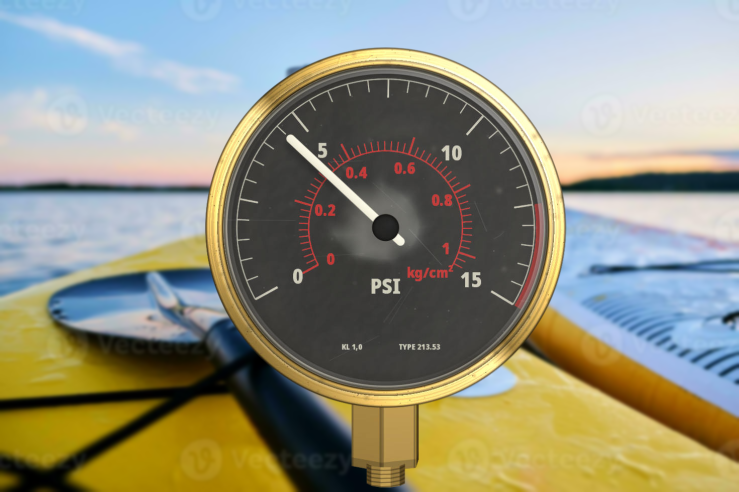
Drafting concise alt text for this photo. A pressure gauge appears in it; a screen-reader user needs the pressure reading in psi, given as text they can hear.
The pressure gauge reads 4.5 psi
